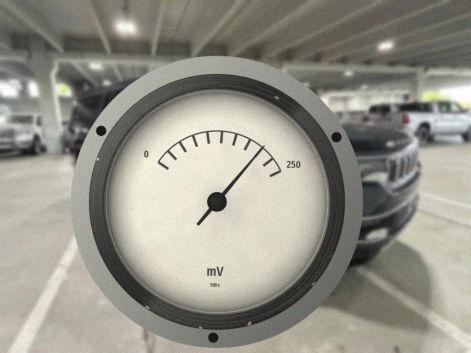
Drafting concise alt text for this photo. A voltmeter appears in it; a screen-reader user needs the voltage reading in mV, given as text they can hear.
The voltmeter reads 200 mV
